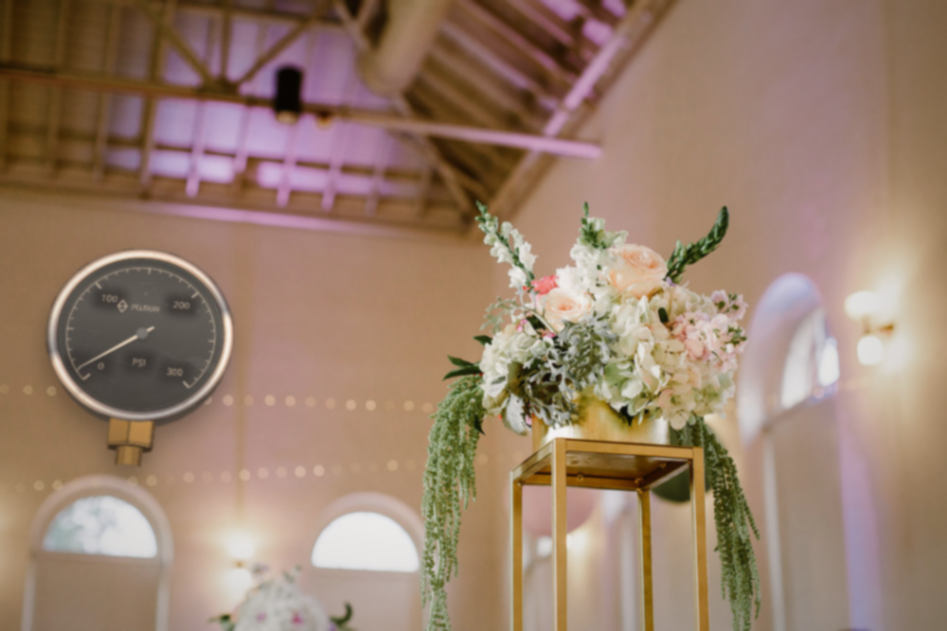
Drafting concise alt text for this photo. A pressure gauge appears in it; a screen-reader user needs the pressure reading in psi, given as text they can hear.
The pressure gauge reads 10 psi
